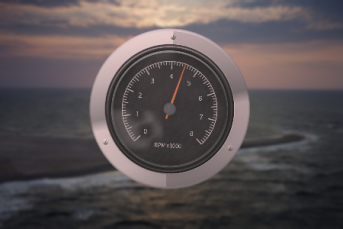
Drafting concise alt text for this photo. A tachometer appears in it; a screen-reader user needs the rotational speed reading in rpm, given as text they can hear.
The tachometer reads 4500 rpm
